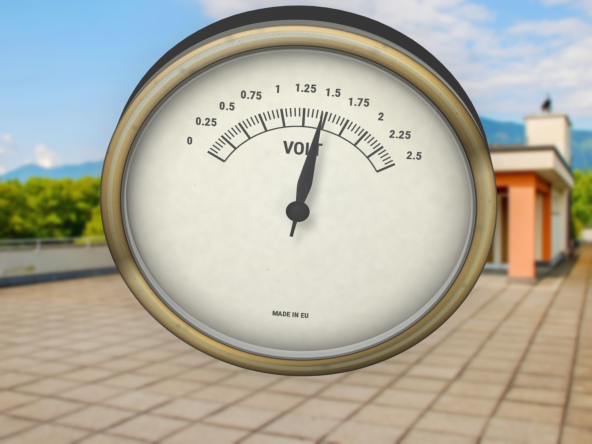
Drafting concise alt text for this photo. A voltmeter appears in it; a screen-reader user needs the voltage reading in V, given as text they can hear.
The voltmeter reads 1.45 V
